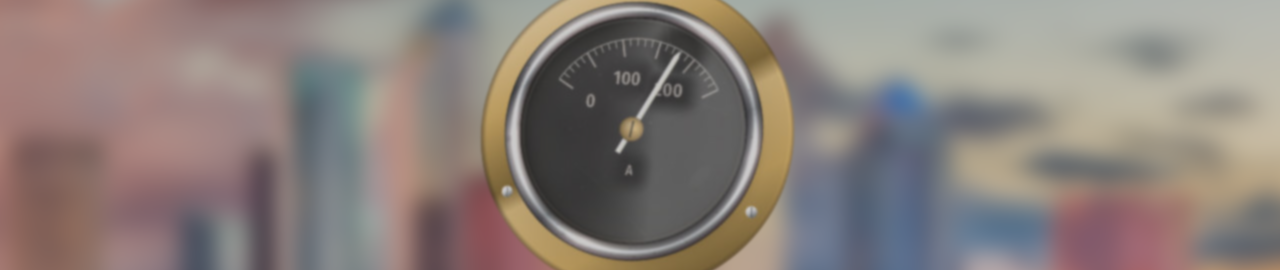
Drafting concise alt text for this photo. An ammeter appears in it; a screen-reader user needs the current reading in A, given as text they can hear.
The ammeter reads 180 A
